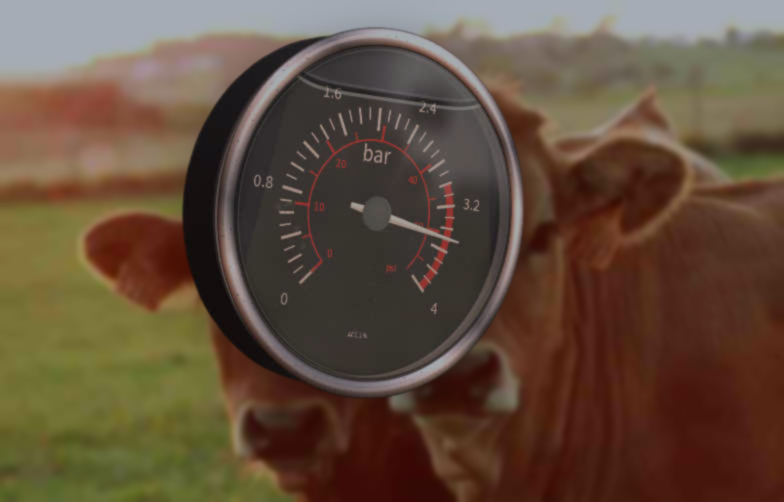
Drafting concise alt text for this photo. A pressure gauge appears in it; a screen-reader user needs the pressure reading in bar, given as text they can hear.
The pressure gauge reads 3.5 bar
